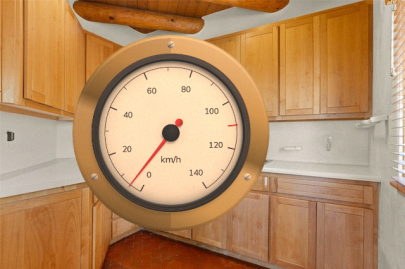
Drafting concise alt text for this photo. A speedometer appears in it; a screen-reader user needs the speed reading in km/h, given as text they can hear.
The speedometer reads 5 km/h
